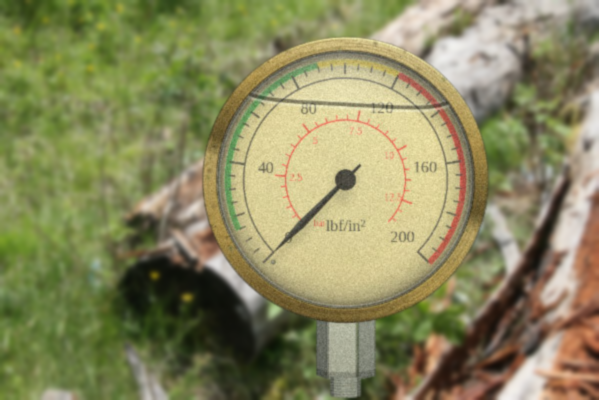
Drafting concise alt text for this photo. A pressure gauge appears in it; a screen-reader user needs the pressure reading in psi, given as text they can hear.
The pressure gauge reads 0 psi
